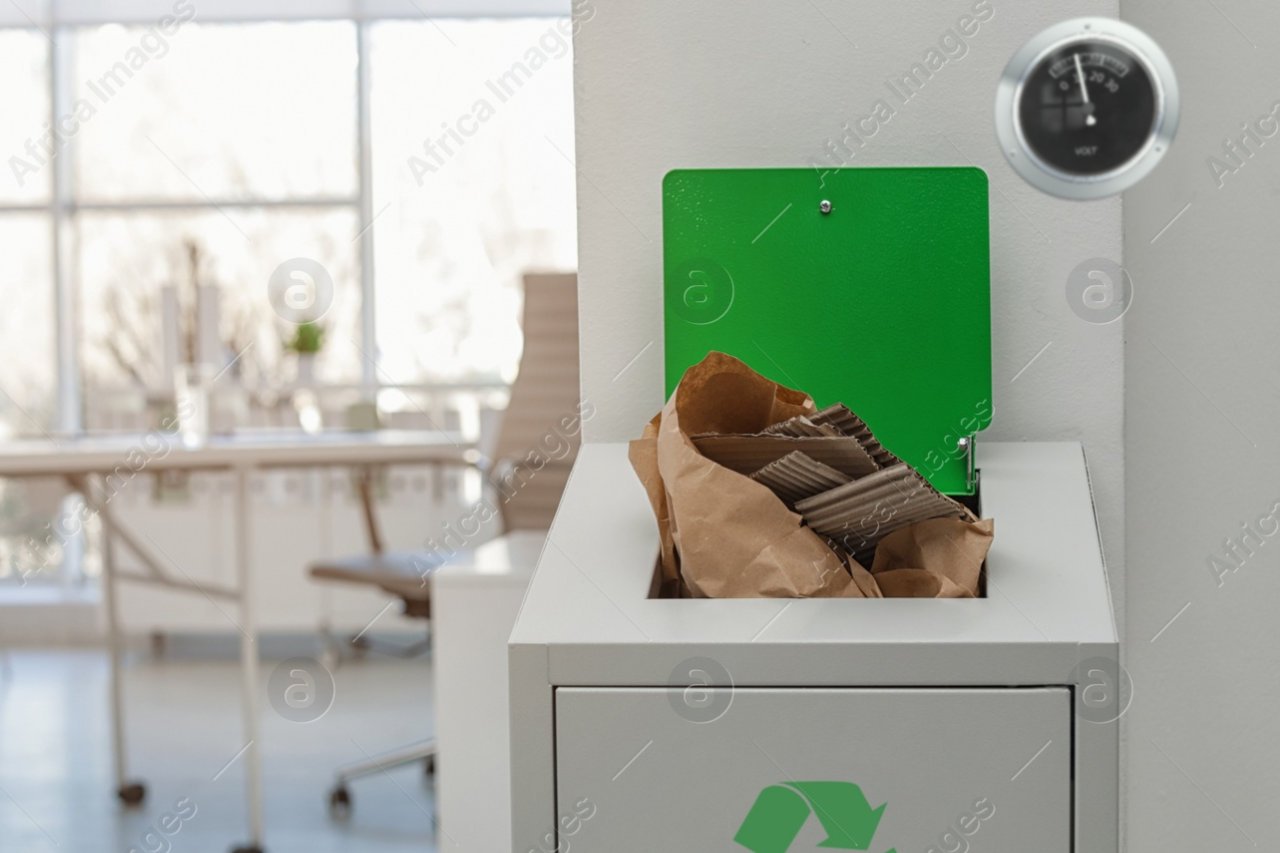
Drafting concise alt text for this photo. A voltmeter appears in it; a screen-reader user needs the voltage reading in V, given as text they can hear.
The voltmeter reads 10 V
